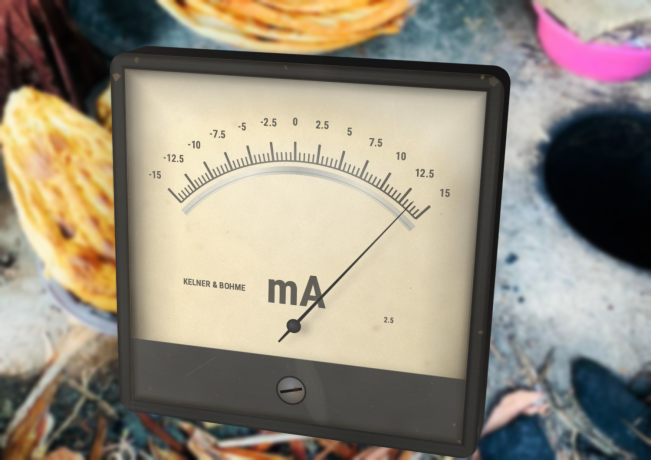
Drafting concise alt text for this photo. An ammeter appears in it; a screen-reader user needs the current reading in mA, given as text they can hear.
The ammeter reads 13.5 mA
